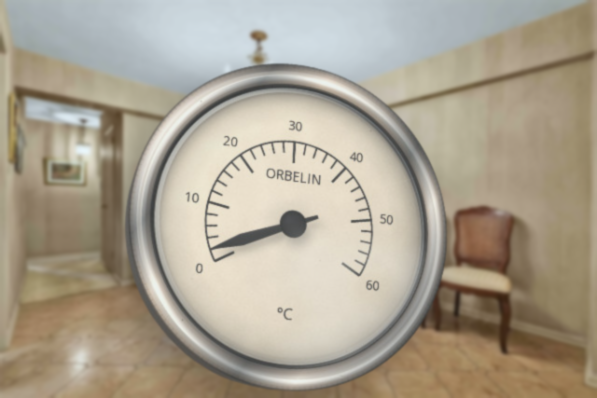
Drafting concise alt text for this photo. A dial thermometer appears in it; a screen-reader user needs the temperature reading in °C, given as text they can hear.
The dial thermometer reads 2 °C
